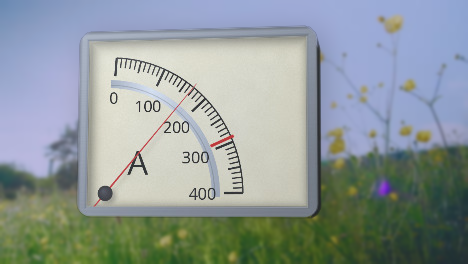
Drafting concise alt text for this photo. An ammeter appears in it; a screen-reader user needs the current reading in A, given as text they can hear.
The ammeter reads 170 A
